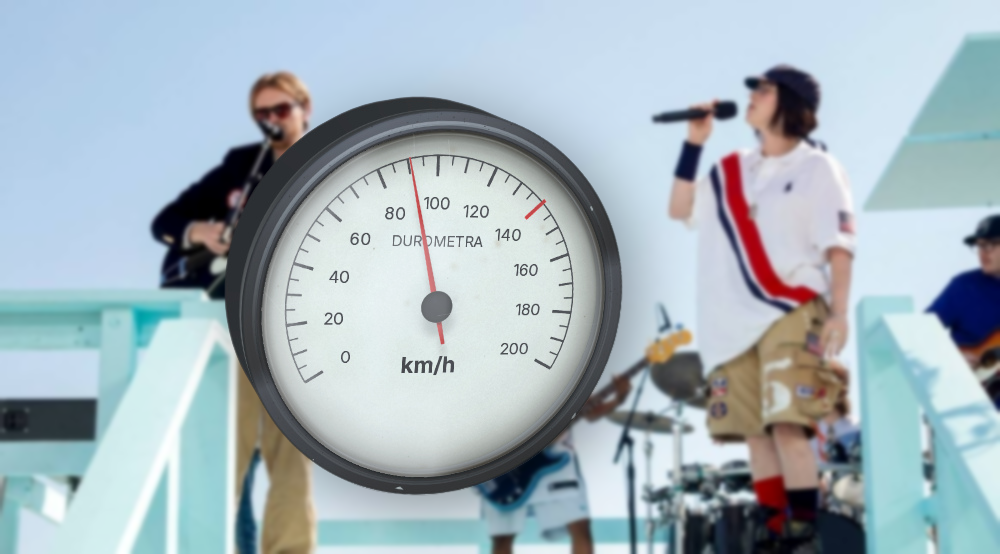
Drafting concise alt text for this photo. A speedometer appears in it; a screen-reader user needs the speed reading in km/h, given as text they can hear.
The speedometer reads 90 km/h
